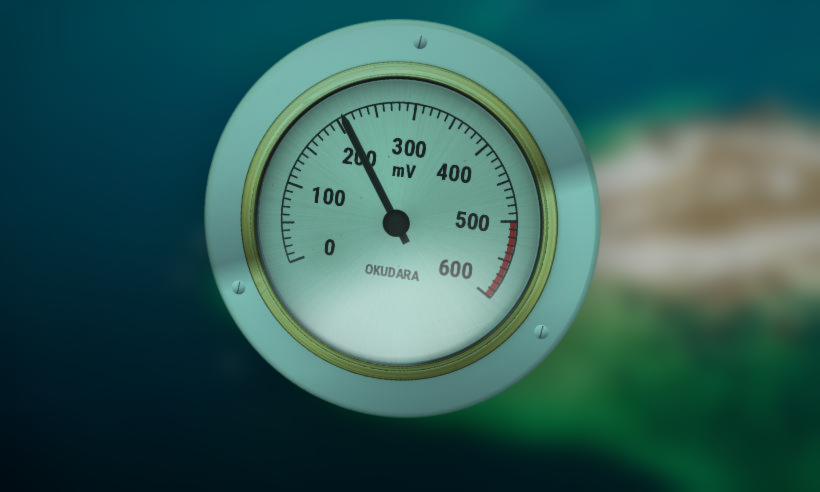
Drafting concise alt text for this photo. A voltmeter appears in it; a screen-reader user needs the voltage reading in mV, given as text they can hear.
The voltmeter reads 210 mV
